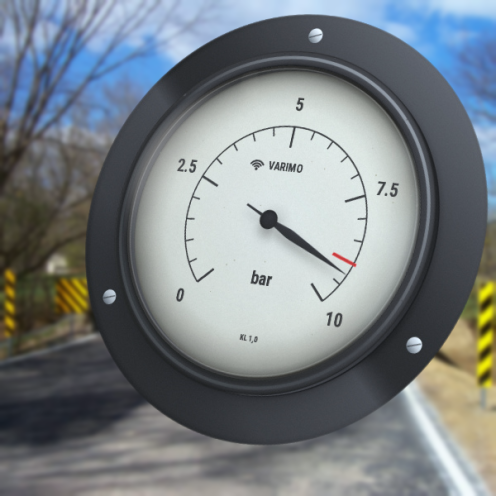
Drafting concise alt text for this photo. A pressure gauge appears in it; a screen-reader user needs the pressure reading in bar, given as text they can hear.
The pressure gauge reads 9.25 bar
